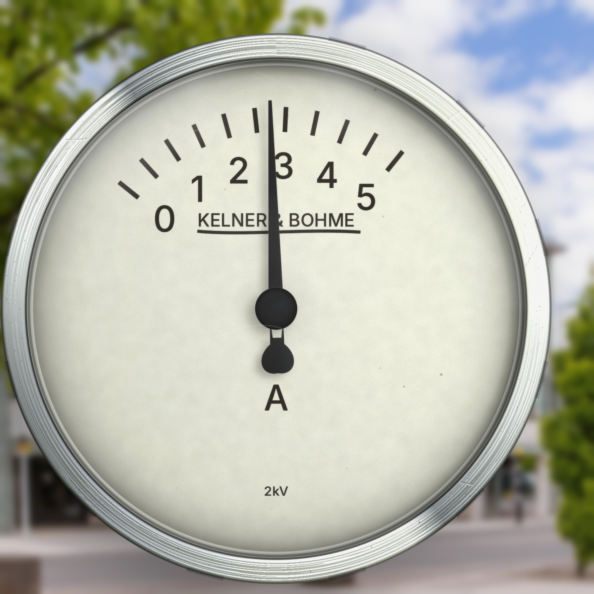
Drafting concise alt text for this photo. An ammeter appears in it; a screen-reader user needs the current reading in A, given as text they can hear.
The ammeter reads 2.75 A
